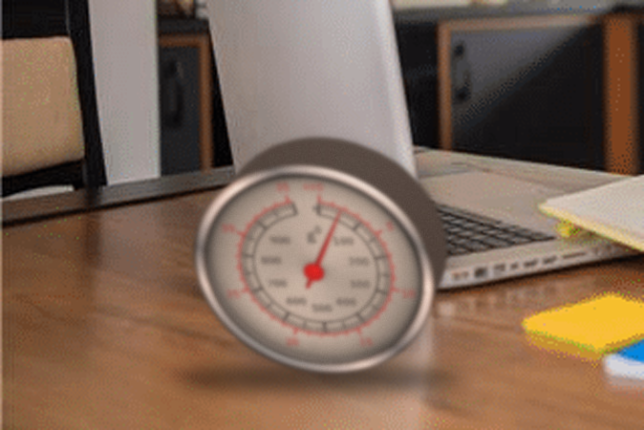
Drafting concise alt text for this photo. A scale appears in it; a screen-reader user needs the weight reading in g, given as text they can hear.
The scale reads 50 g
